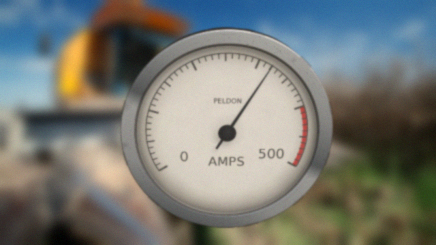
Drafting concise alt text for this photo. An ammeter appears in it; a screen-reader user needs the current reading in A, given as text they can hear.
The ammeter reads 320 A
